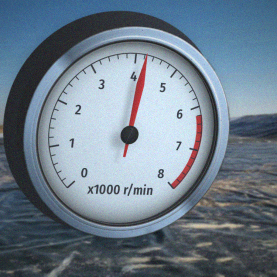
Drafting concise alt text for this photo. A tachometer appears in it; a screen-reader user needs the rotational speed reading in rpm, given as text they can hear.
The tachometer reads 4200 rpm
